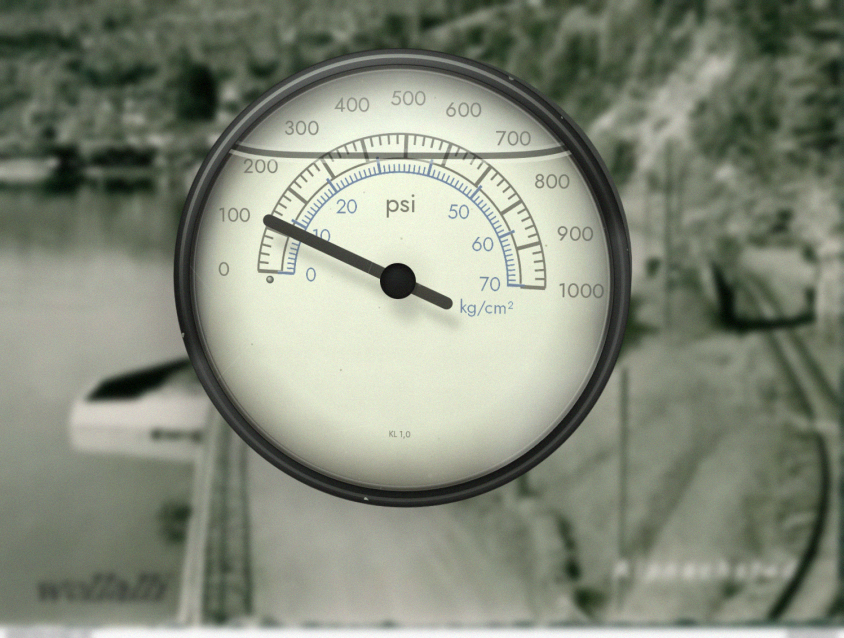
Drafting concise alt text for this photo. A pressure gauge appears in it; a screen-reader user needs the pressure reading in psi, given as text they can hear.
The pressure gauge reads 120 psi
